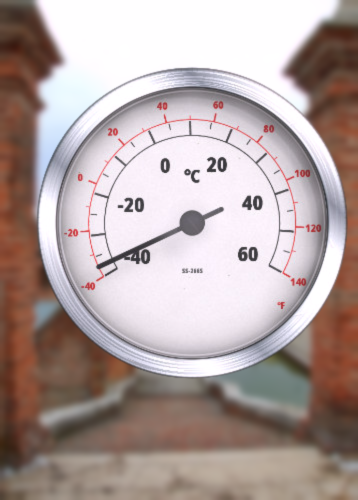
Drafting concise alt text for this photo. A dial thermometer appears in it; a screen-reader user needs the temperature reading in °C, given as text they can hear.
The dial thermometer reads -37.5 °C
